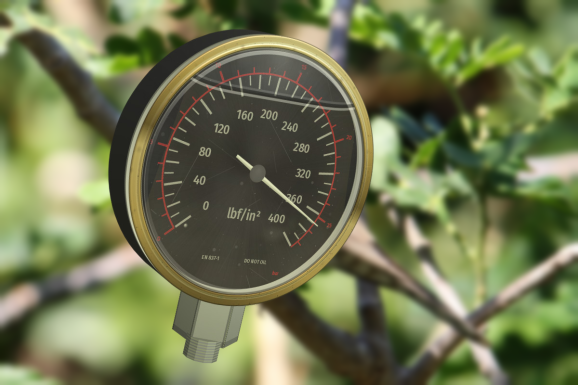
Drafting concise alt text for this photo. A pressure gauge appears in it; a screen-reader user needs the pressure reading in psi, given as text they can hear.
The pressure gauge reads 370 psi
